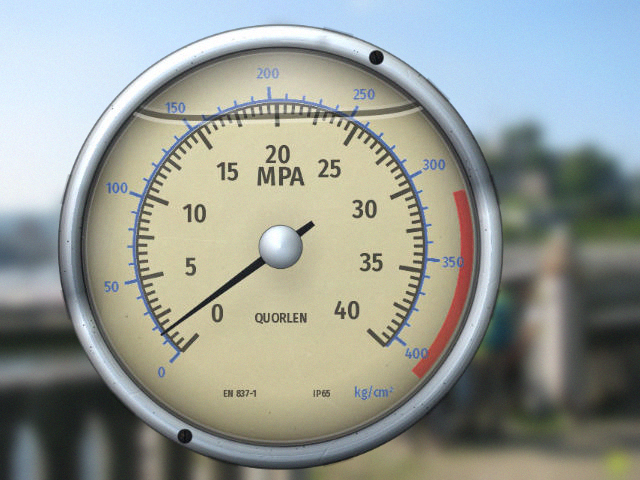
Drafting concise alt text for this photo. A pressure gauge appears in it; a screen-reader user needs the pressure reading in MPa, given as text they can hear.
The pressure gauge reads 1.5 MPa
